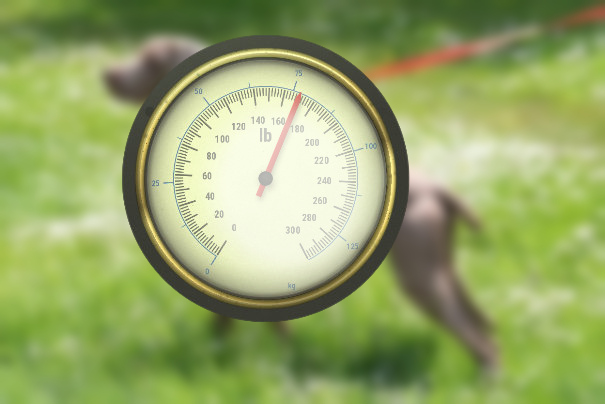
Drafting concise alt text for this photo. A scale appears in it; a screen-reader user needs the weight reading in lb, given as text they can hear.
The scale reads 170 lb
